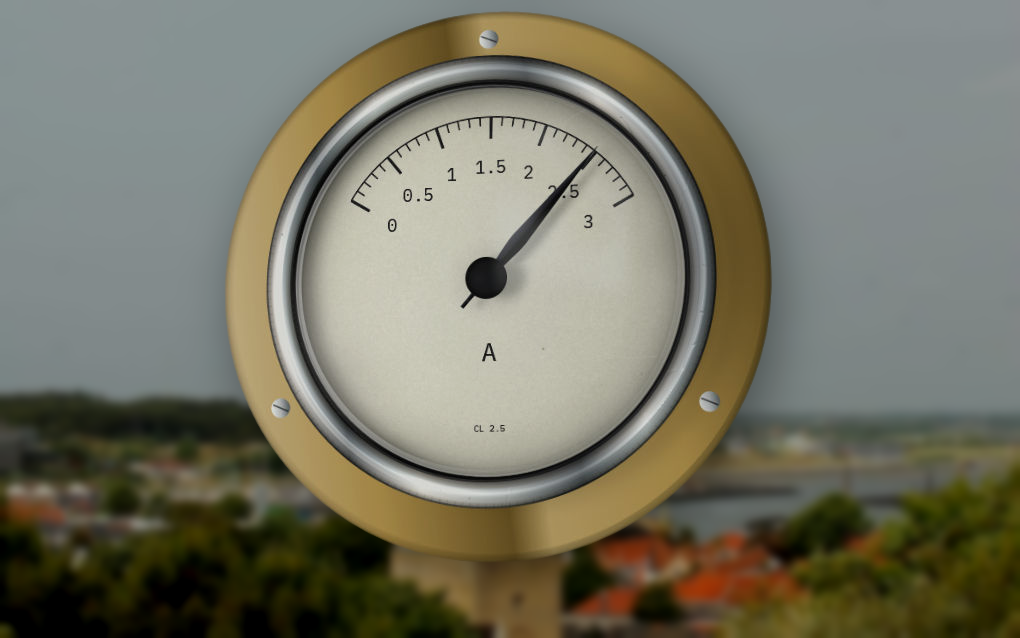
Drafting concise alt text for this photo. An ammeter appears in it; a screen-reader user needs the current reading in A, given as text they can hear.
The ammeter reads 2.5 A
